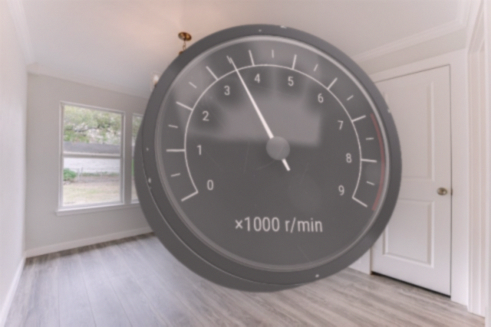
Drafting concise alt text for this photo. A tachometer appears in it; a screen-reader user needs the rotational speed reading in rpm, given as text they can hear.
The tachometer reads 3500 rpm
